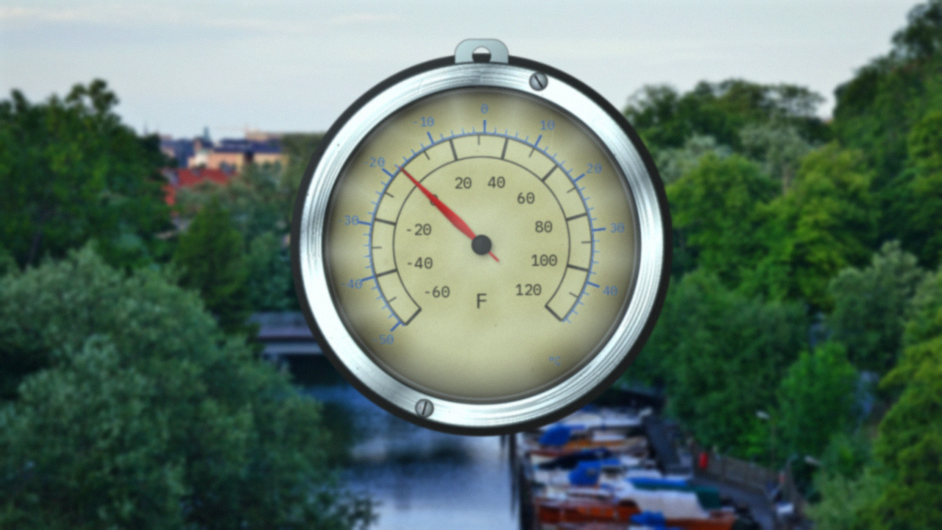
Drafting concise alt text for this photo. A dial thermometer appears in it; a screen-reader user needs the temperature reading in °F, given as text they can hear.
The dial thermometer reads 0 °F
